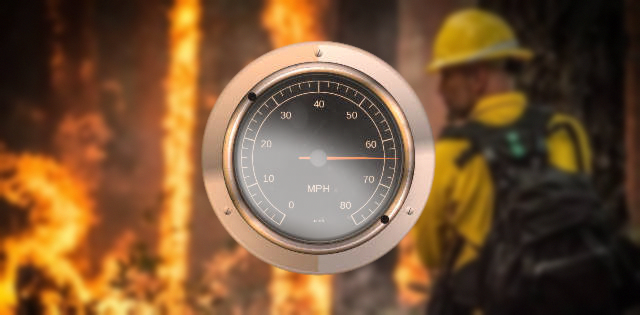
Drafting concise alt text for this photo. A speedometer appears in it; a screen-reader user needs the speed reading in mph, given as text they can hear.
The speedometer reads 64 mph
